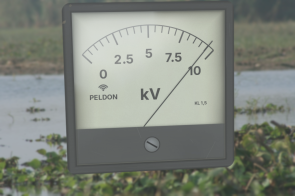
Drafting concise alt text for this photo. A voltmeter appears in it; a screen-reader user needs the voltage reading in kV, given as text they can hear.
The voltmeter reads 9.5 kV
